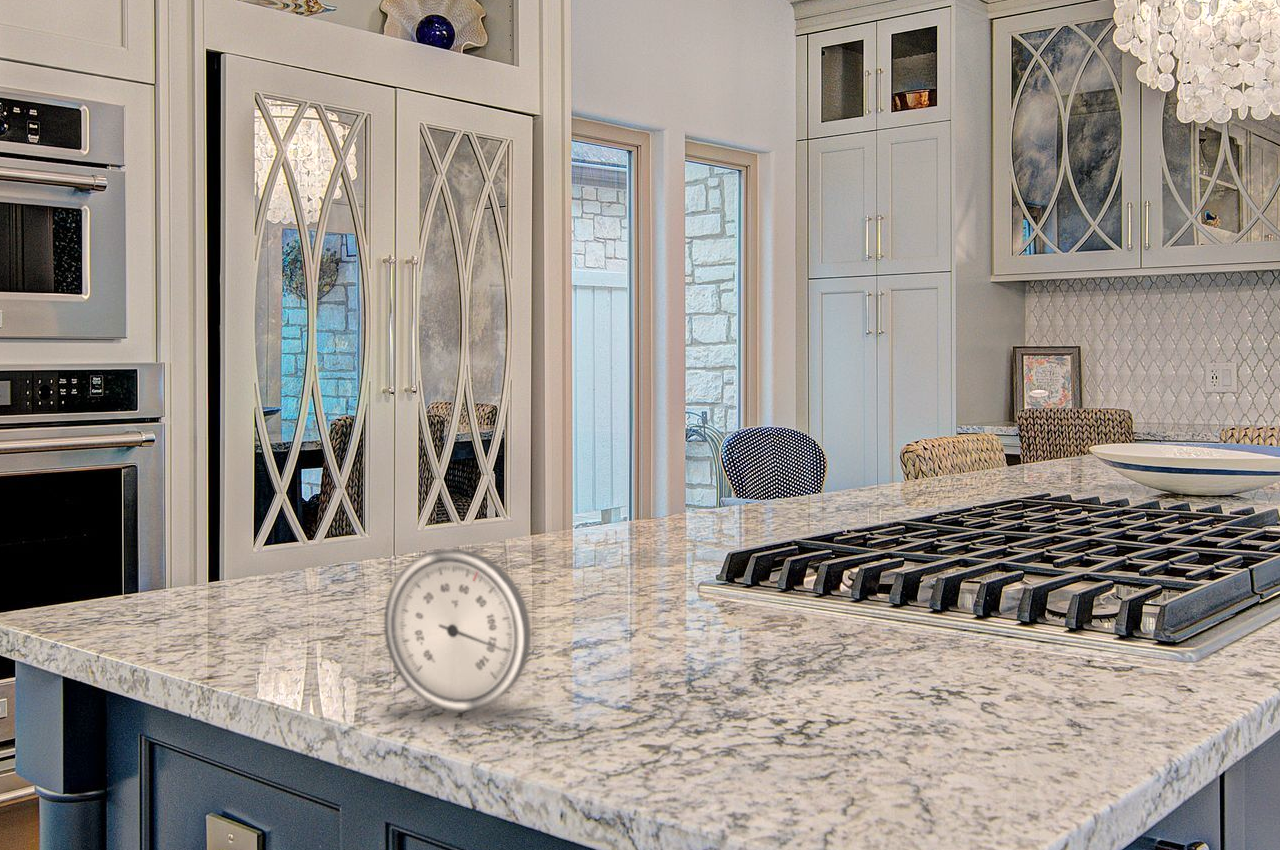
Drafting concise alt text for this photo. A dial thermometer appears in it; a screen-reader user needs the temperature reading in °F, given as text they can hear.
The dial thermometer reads 120 °F
